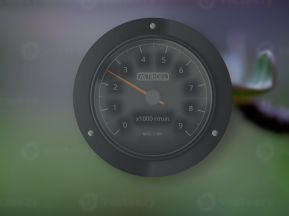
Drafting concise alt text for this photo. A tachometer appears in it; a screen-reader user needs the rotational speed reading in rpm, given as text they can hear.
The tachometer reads 2500 rpm
